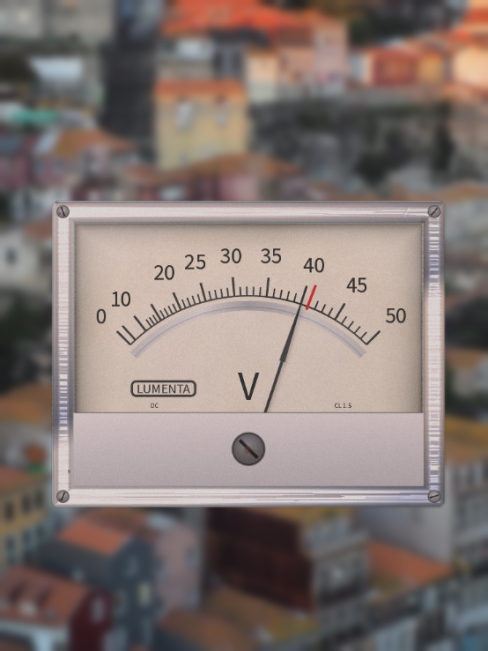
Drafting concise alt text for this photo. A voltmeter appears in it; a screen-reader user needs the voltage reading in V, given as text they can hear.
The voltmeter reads 40 V
